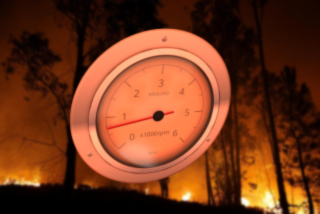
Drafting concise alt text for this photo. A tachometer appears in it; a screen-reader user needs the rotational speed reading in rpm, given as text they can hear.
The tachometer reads 750 rpm
